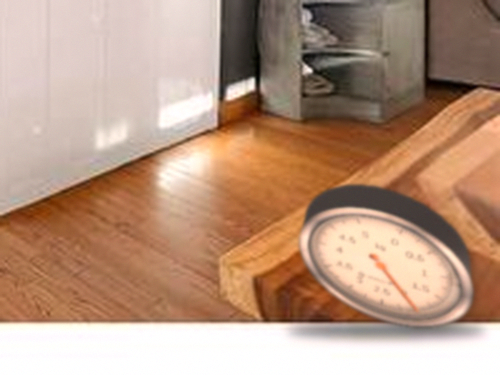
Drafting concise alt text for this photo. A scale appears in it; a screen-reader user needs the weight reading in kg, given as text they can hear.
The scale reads 2 kg
